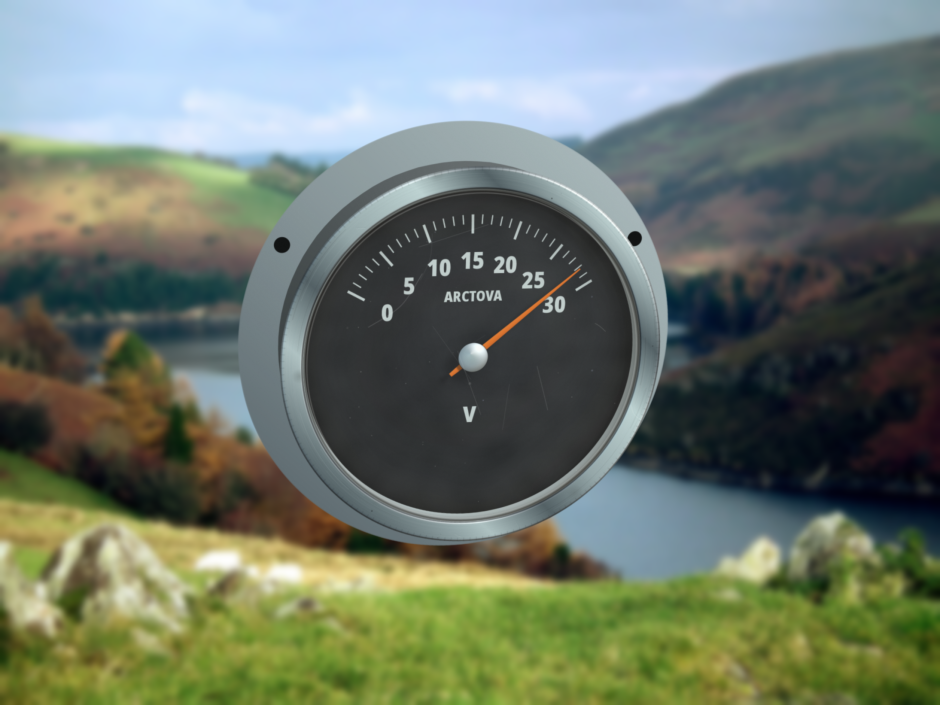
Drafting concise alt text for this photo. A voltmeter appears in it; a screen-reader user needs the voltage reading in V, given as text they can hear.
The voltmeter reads 28 V
